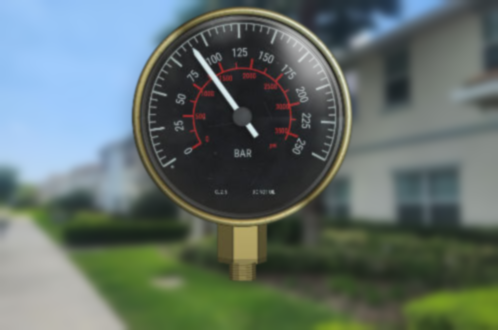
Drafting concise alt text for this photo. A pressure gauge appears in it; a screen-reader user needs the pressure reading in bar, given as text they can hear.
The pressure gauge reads 90 bar
